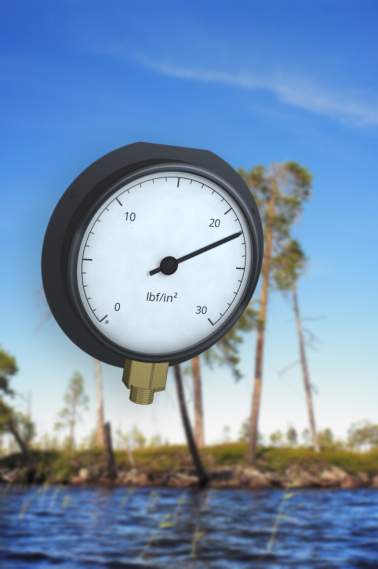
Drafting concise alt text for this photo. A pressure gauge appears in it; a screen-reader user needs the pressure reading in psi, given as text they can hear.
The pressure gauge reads 22 psi
